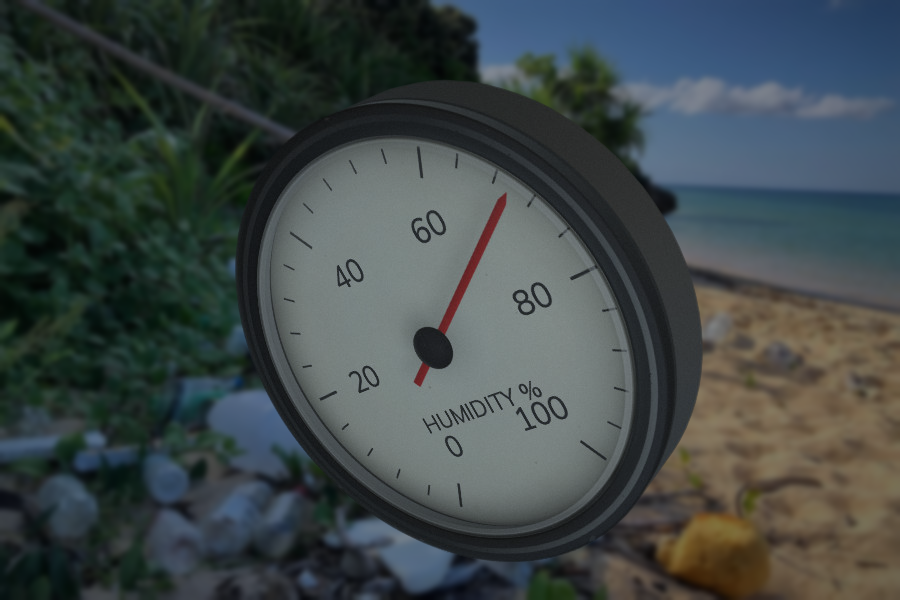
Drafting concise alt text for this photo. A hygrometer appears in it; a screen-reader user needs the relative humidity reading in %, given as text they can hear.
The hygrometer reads 70 %
